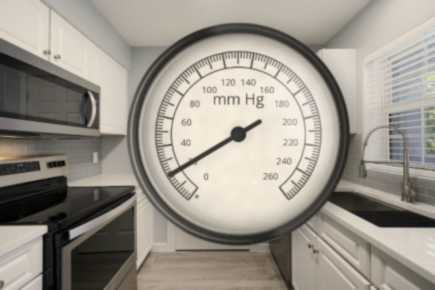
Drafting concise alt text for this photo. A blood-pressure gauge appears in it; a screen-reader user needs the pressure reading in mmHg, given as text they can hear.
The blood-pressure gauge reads 20 mmHg
